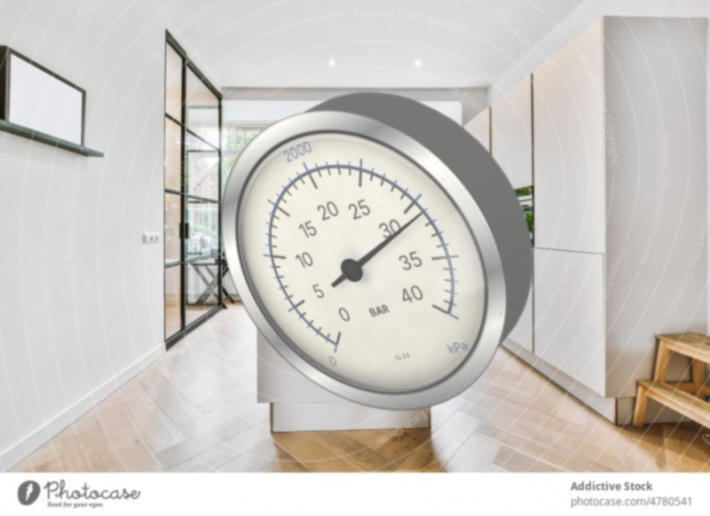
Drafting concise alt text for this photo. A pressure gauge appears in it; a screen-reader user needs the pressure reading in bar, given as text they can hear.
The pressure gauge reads 31 bar
